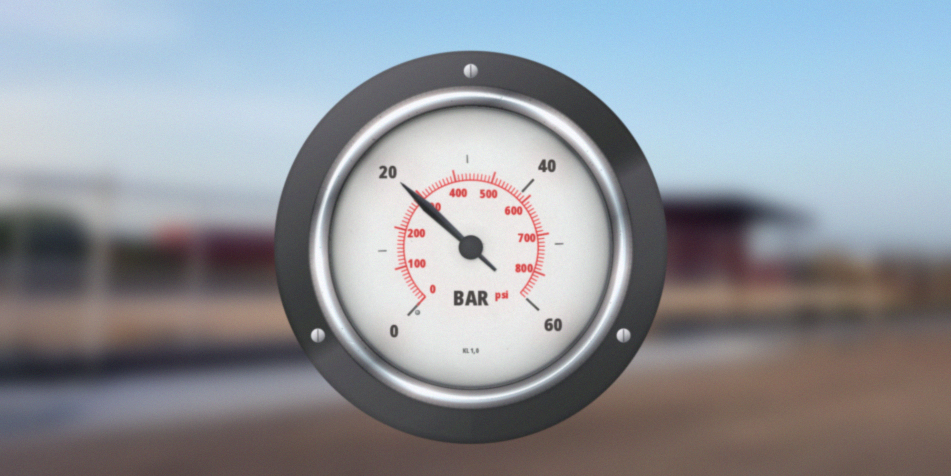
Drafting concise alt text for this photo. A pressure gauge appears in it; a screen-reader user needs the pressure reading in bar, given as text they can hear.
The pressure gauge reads 20 bar
